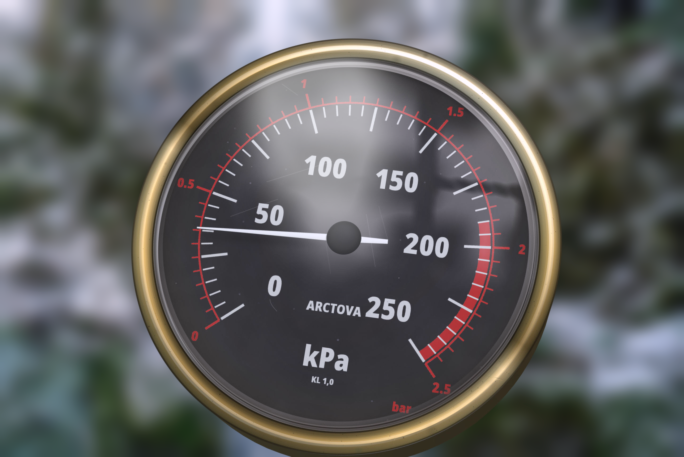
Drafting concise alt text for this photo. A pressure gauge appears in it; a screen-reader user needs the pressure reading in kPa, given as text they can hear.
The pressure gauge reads 35 kPa
